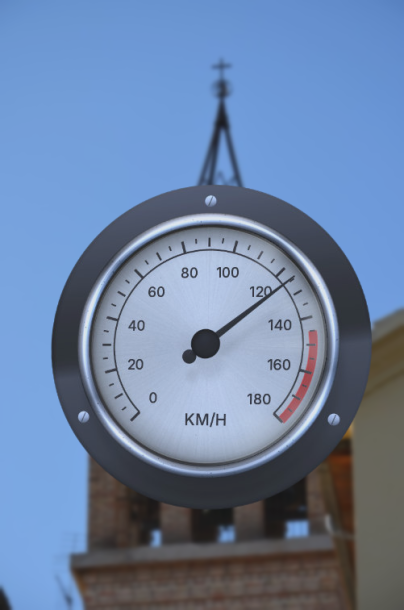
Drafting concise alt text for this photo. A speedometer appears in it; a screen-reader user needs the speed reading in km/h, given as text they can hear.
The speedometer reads 125 km/h
